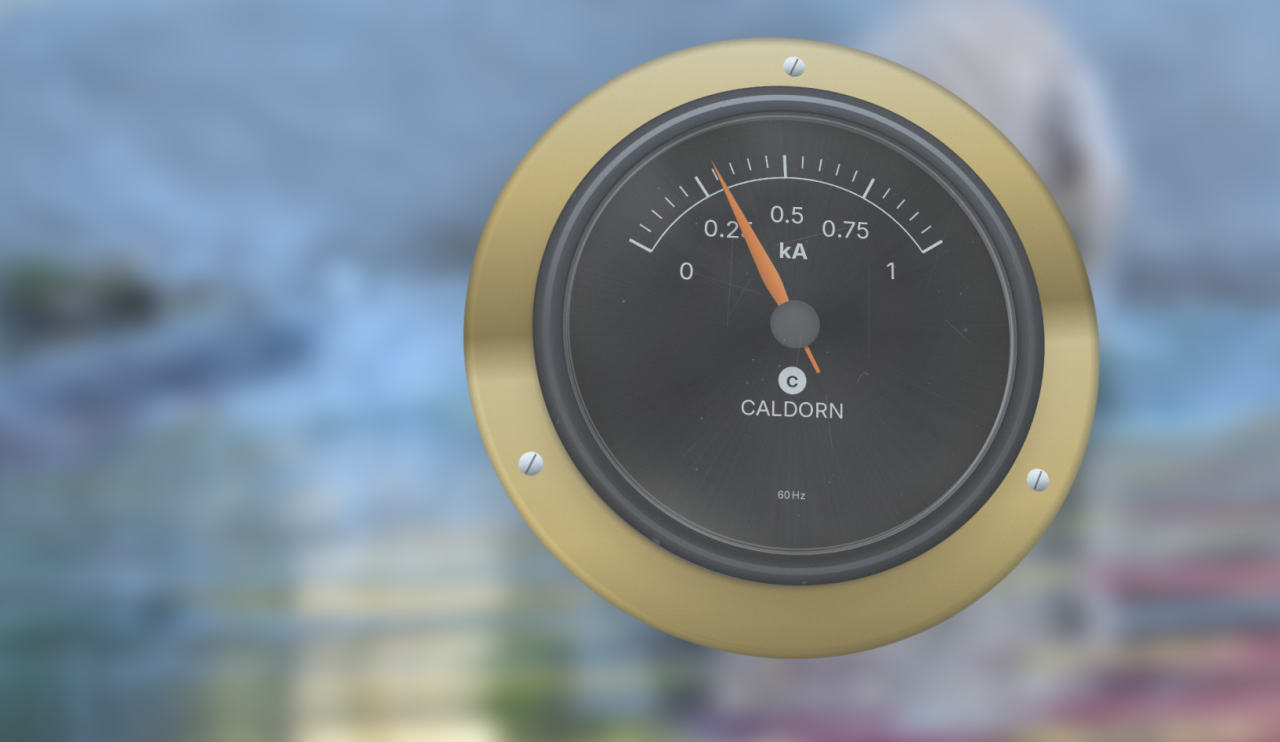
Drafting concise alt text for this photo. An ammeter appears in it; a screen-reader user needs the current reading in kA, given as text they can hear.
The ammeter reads 0.3 kA
